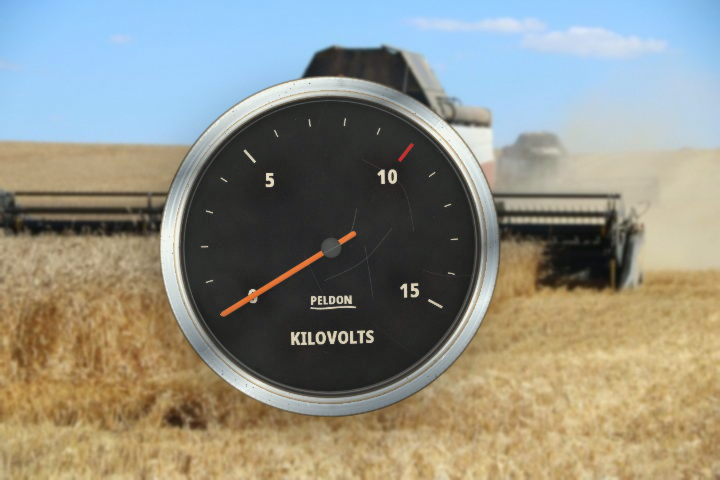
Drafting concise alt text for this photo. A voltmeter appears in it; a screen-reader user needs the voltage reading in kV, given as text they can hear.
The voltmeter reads 0 kV
